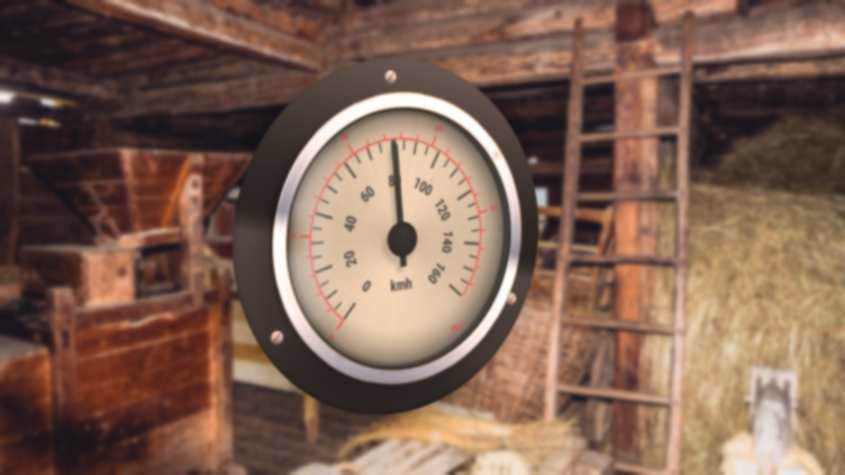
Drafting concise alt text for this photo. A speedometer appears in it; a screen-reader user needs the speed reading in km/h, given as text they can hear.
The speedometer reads 80 km/h
